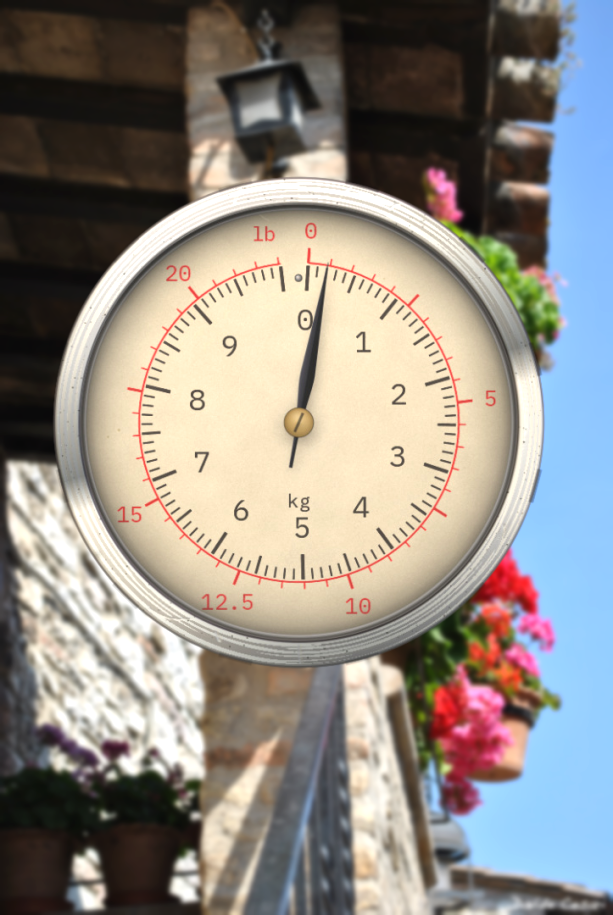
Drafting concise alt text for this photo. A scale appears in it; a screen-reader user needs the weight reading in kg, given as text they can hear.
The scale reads 0.2 kg
